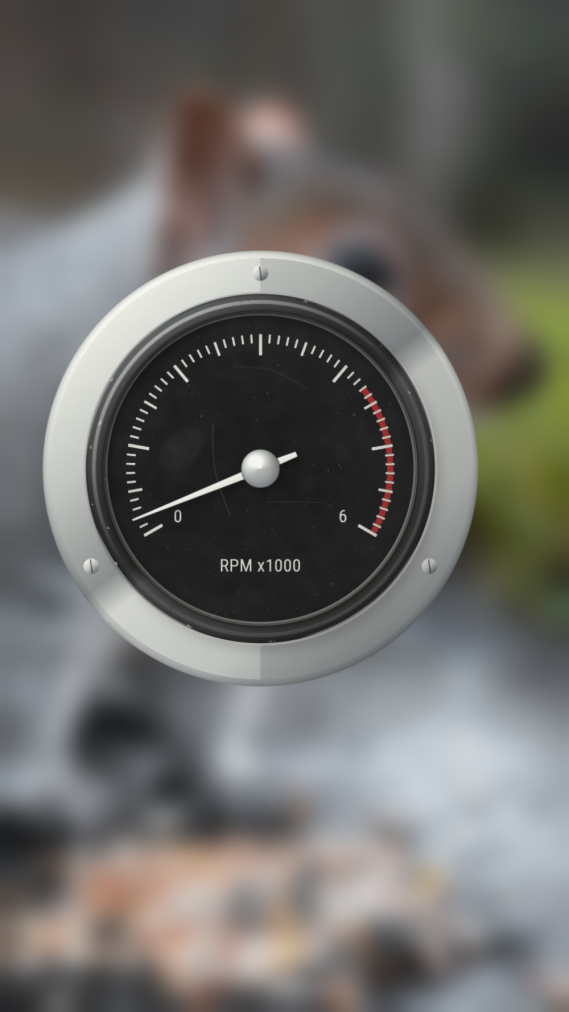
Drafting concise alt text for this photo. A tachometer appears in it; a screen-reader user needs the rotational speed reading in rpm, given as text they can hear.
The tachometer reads 200 rpm
